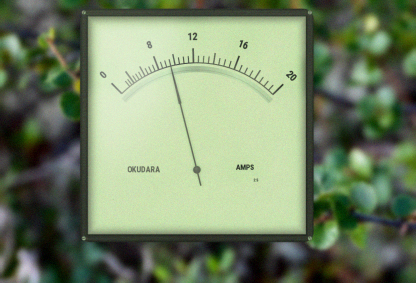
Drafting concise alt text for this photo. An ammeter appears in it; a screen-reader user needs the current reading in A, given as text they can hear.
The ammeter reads 9.5 A
